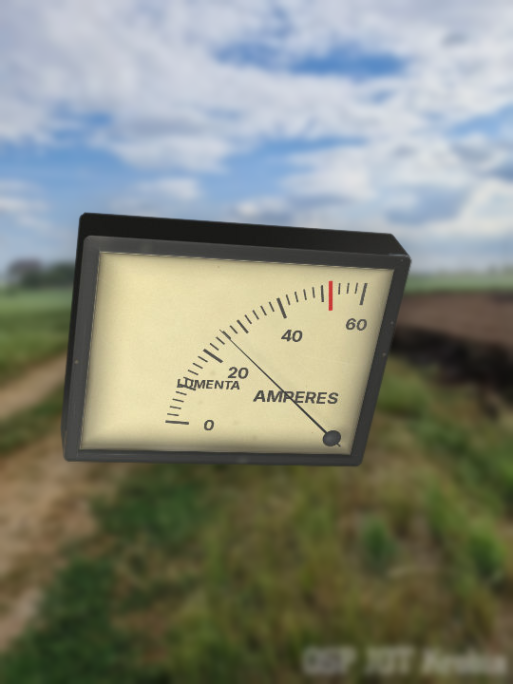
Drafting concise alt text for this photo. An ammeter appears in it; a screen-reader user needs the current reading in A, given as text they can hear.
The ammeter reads 26 A
